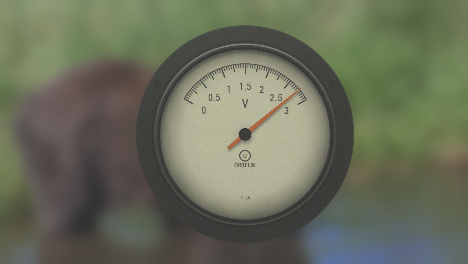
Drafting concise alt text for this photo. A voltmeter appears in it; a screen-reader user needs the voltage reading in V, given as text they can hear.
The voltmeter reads 2.75 V
